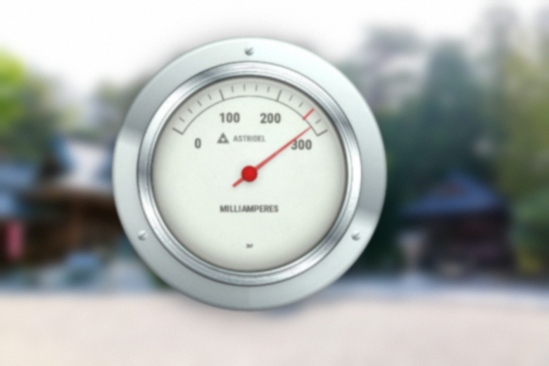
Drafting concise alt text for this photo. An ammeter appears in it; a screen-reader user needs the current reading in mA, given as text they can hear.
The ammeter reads 280 mA
